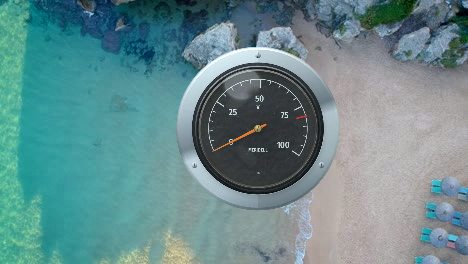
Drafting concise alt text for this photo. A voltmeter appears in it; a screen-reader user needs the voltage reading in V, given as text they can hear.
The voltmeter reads 0 V
